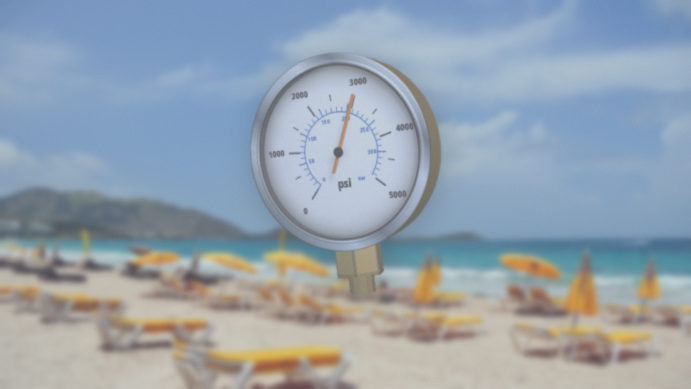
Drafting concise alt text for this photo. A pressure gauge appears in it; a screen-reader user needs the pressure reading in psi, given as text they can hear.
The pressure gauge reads 3000 psi
